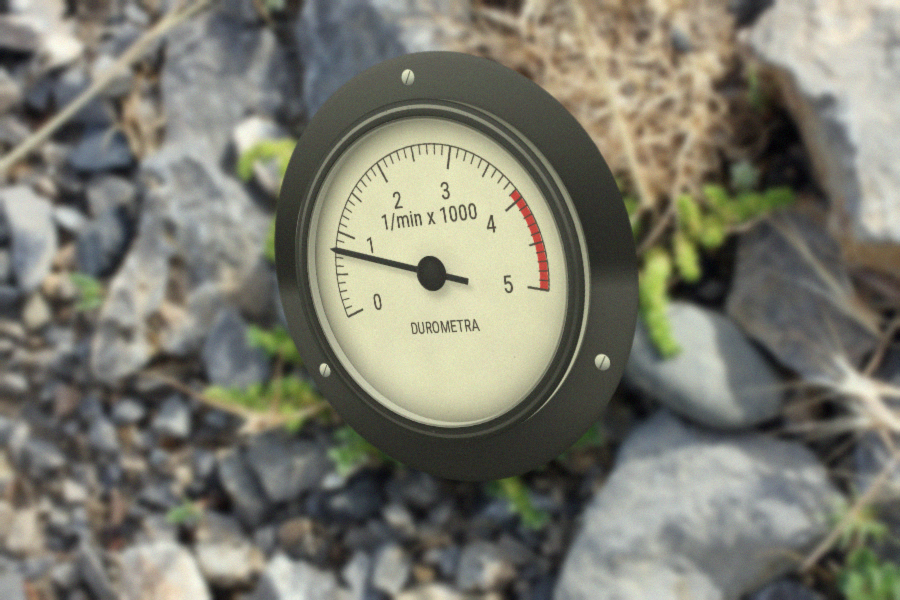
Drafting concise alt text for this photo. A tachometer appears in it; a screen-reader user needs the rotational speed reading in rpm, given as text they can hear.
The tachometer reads 800 rpm
